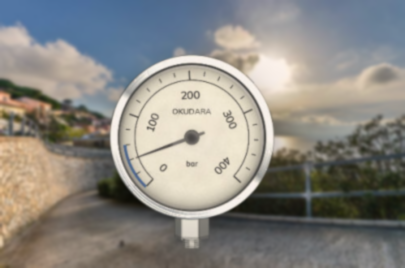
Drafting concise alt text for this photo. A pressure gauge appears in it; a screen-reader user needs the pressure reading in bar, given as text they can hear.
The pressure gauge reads 40 bar
